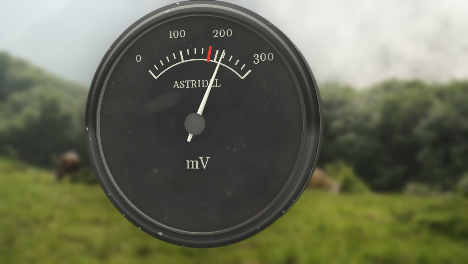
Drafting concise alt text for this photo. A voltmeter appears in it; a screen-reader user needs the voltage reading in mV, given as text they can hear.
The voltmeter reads 220 mV
